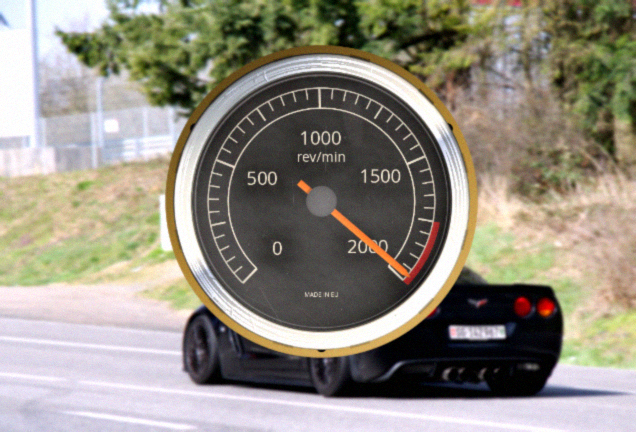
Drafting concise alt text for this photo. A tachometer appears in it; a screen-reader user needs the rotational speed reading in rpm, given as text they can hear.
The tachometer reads 1975 rpm
